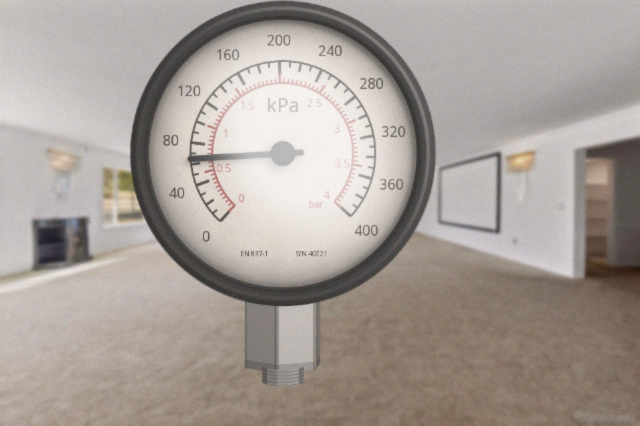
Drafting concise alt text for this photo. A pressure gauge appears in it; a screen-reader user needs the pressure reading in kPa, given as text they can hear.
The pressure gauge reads 65 kPa
